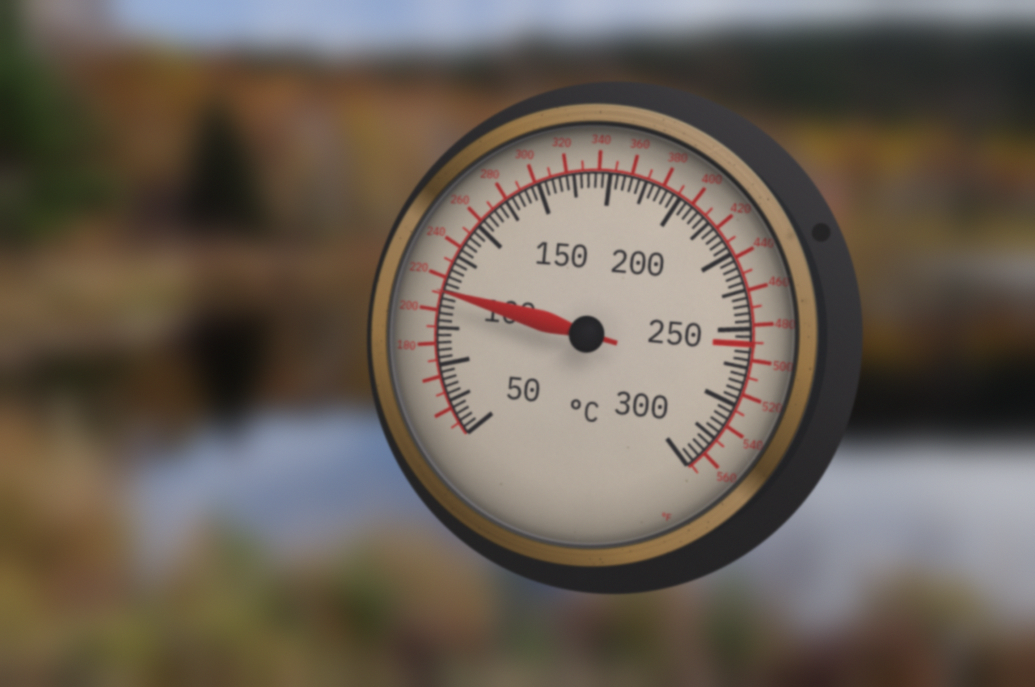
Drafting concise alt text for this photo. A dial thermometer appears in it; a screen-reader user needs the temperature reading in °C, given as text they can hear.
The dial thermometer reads 100 °C
